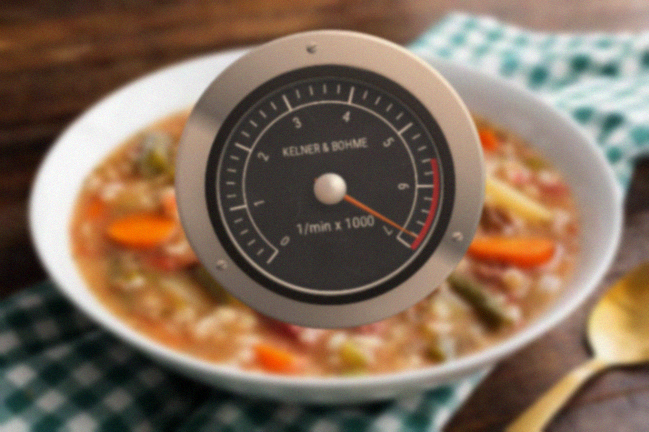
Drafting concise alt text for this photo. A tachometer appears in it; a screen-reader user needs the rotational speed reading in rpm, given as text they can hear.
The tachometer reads 6800 rpm
